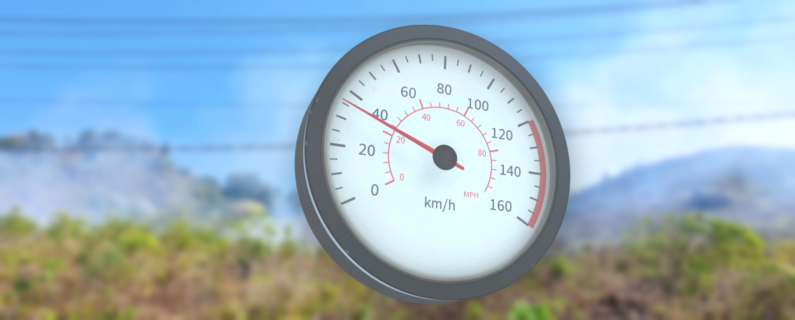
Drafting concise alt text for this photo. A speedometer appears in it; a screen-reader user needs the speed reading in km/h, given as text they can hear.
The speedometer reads 35 km/h
